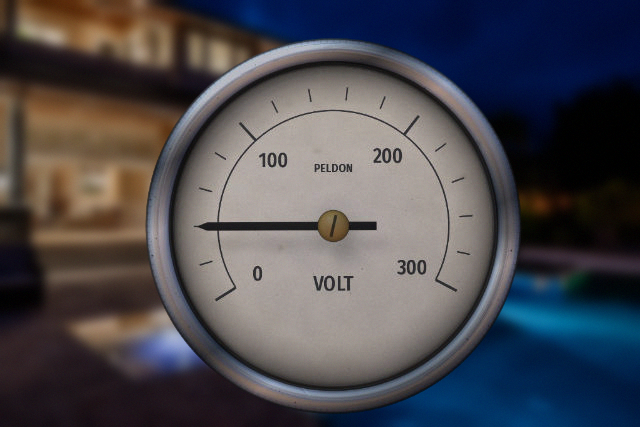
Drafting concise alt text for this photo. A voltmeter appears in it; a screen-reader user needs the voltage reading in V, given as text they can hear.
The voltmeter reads 40 V
